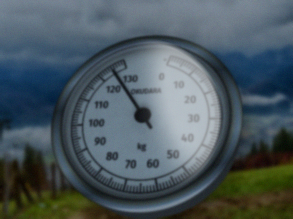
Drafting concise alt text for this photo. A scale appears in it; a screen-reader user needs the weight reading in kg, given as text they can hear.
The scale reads 125 kg
